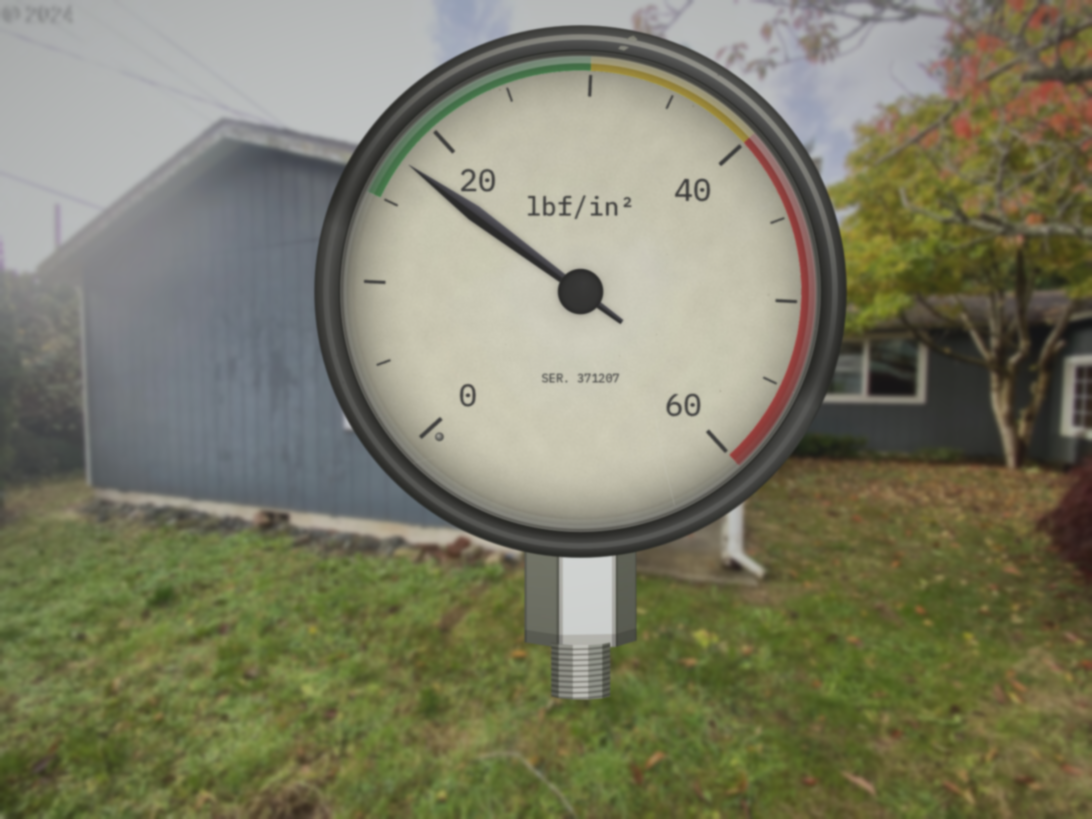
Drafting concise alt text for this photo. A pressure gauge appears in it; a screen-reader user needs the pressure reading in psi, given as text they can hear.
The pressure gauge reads 17.5 psi
